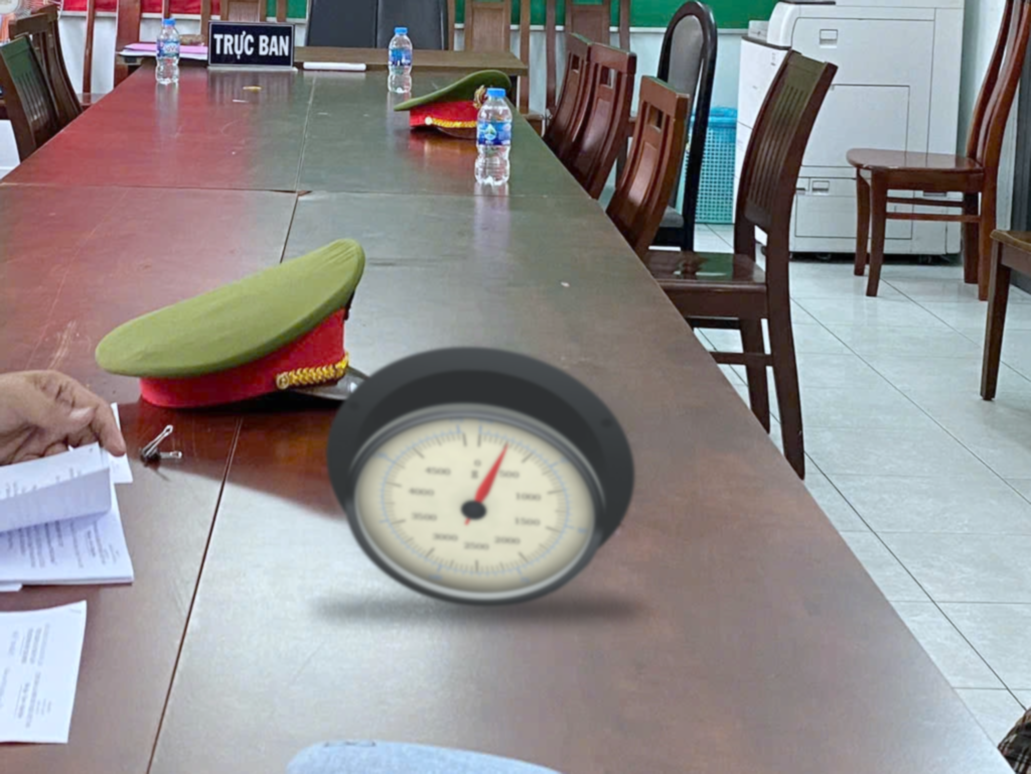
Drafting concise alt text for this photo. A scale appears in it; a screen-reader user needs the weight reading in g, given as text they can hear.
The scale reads 250 g
